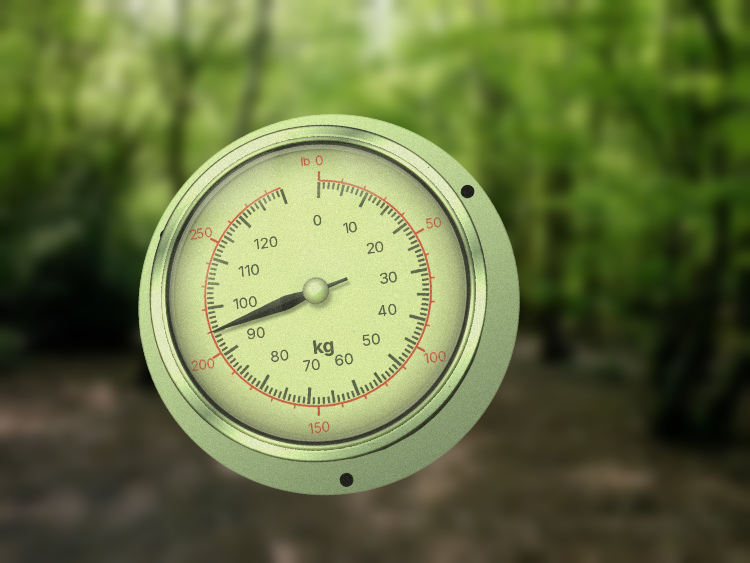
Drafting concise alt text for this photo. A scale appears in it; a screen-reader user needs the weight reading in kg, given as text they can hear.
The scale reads 95 kg
